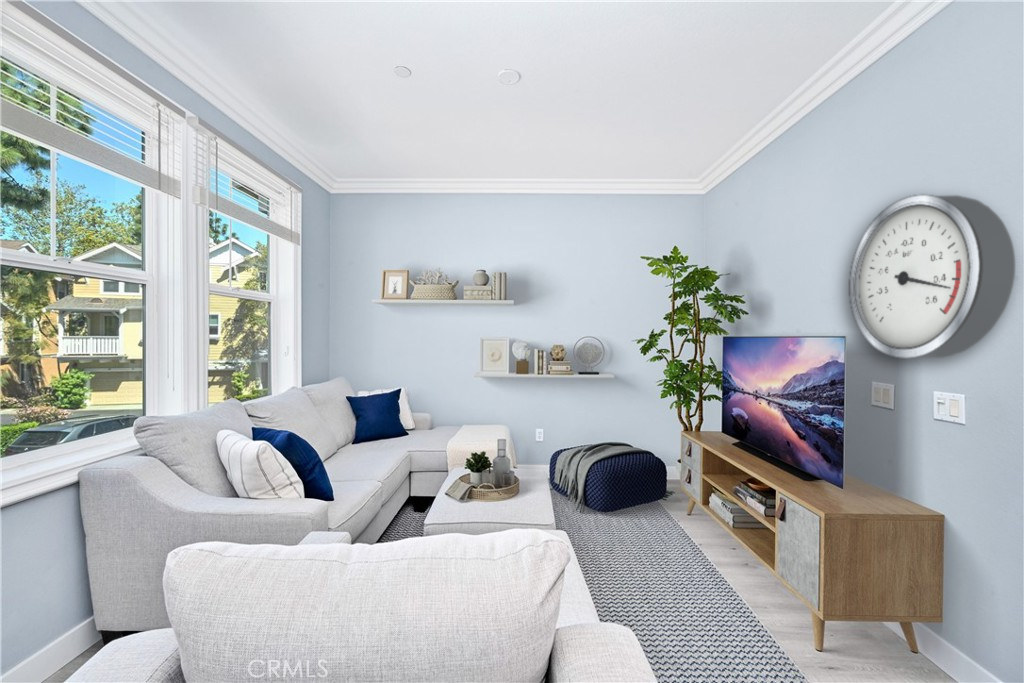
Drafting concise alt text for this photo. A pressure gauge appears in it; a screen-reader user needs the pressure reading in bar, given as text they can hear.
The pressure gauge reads 0.45 bar
